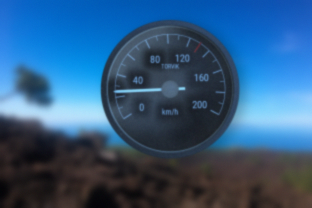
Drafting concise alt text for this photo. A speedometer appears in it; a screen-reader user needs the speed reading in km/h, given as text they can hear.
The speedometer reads 25 km/h
